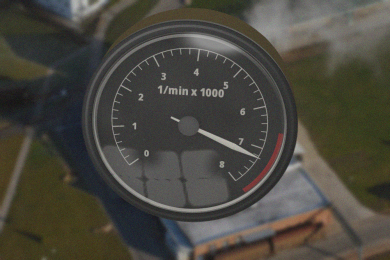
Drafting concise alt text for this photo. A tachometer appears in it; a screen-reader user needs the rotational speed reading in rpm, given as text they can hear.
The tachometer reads 7200 rpm
